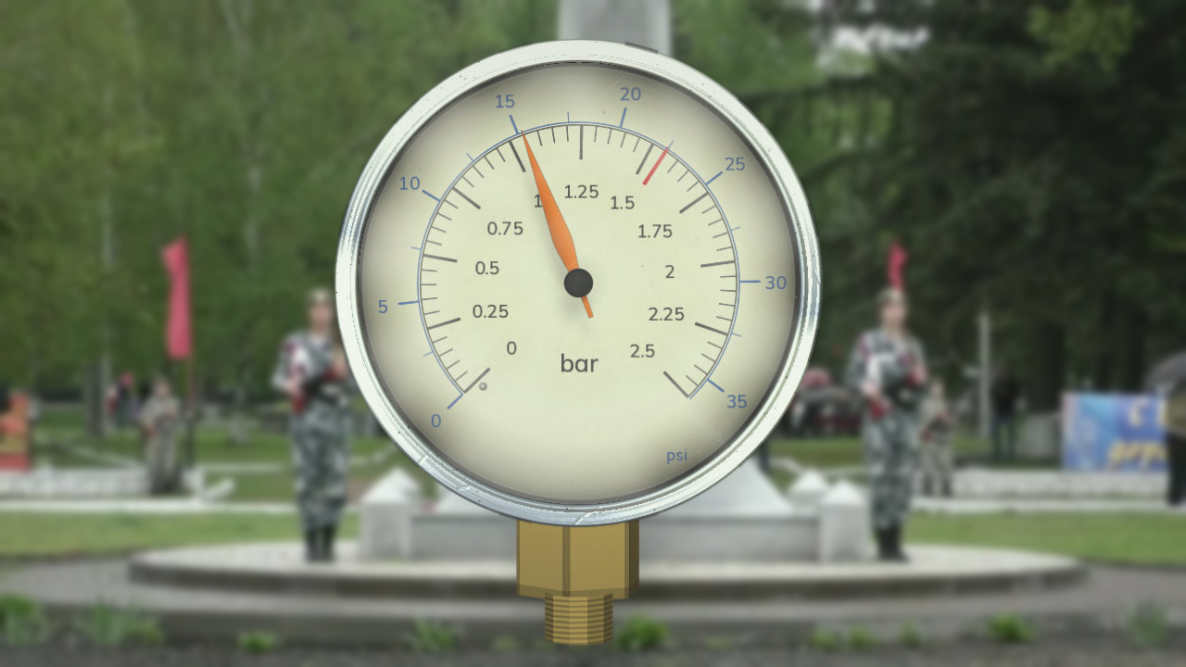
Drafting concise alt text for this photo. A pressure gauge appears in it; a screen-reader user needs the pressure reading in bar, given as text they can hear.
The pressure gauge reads 1.05 bar
